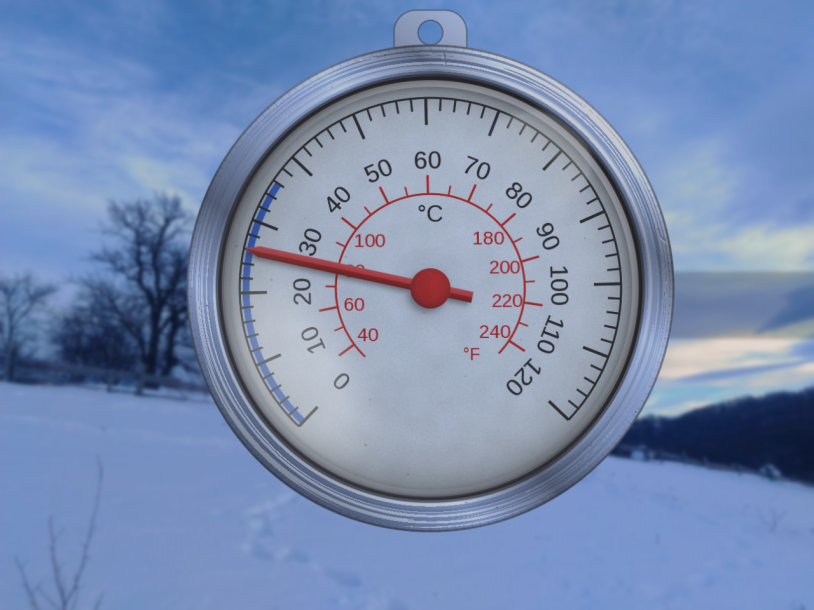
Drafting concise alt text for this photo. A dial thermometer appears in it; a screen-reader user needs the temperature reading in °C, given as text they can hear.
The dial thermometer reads 26 °C
